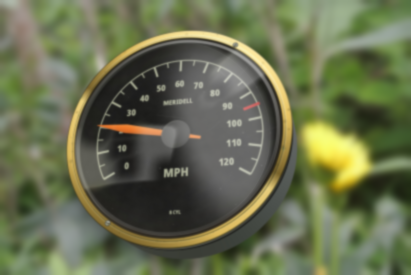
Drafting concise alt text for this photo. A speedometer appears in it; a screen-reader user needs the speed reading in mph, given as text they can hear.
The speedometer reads 20 mph
